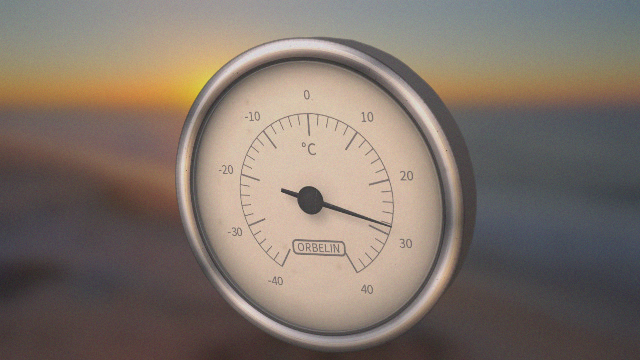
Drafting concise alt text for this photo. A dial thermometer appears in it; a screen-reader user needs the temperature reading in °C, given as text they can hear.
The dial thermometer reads 28 °C
